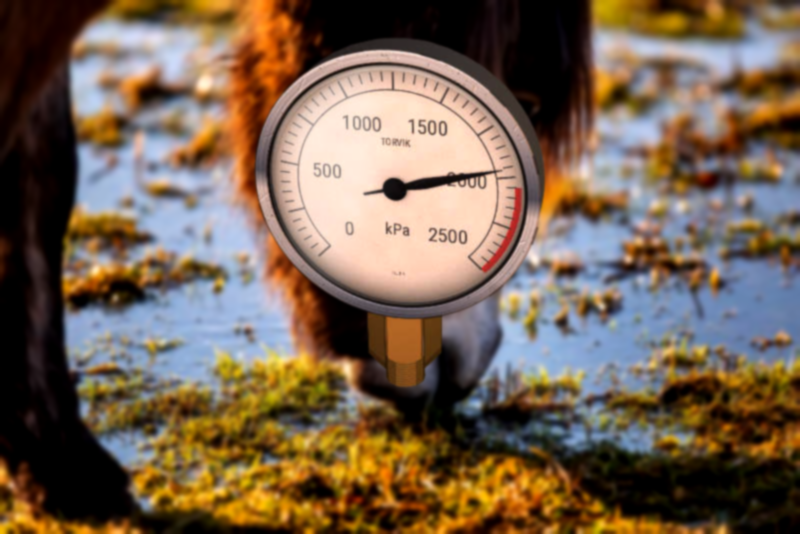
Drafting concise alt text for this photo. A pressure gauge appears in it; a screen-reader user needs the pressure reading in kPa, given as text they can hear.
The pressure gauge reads 1950 kPa
